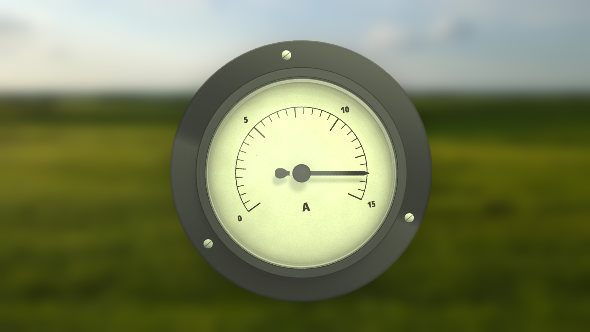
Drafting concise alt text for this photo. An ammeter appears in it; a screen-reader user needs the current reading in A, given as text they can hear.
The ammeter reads 13.5 A
